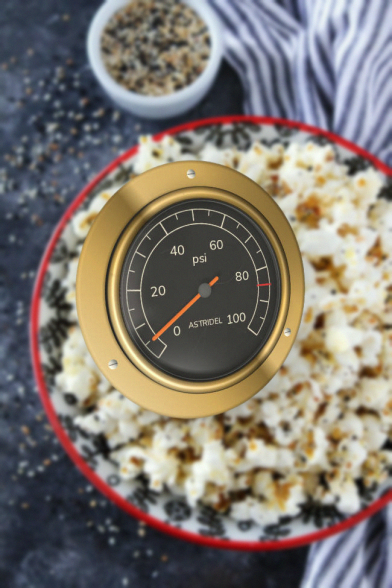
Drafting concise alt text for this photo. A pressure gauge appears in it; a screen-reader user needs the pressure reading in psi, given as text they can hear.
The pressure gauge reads 5 psi
